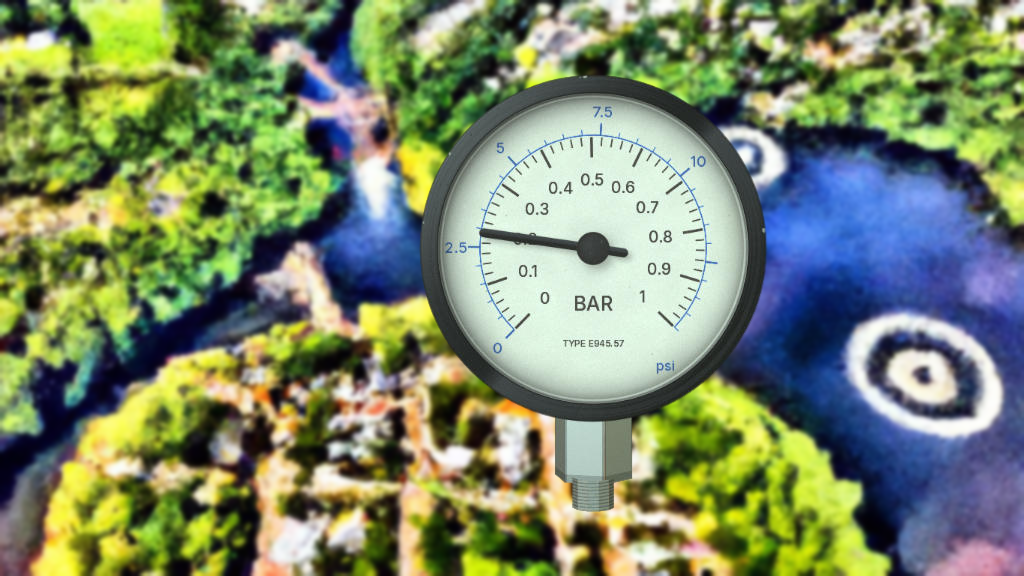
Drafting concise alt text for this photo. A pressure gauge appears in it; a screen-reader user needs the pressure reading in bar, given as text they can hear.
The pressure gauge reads 0.2 bar
